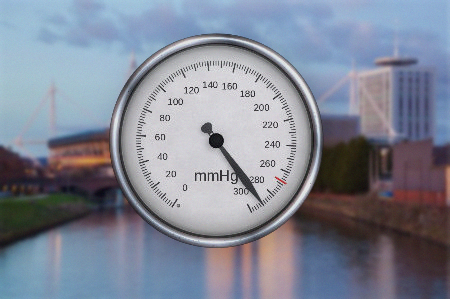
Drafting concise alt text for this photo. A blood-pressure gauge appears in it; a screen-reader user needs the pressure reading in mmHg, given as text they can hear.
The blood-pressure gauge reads 290 mmHg
